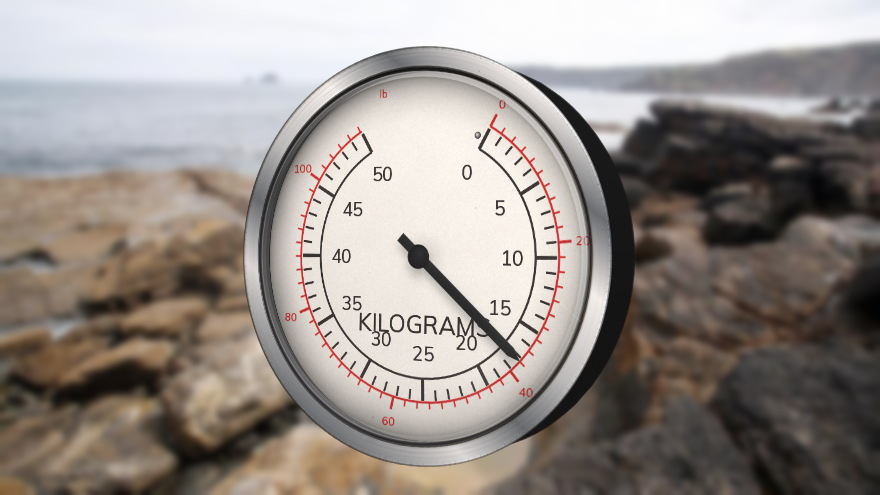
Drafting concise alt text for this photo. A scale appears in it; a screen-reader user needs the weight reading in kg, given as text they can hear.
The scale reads 17 kg
